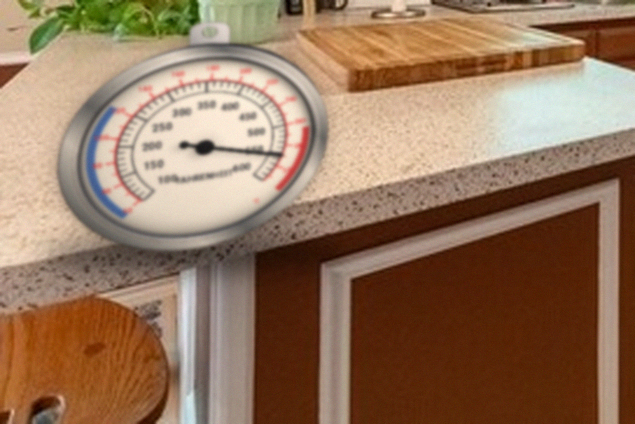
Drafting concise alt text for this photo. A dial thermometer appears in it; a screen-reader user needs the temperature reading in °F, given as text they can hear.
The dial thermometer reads 550 °F
